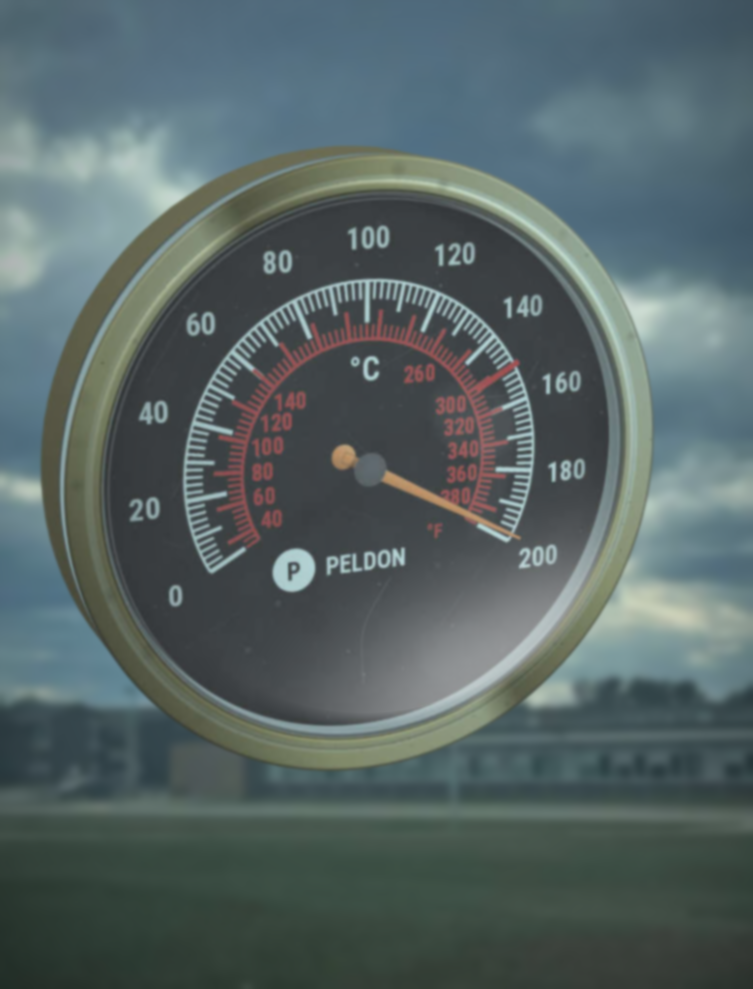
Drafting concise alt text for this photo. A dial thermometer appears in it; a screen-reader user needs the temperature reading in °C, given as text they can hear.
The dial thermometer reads 198 °C
